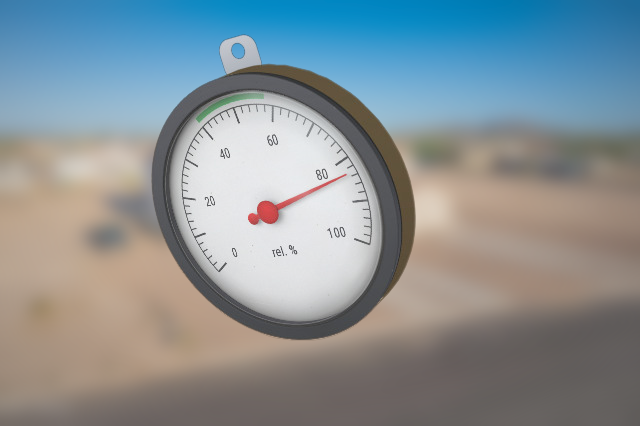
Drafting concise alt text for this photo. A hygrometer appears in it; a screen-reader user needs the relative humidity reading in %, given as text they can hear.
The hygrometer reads 83 %
